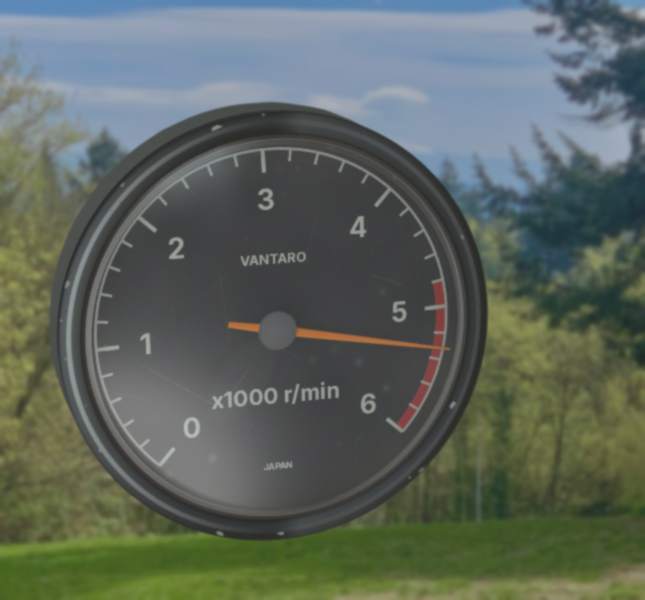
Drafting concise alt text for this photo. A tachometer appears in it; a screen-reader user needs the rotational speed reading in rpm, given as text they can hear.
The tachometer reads 5300 rpm
